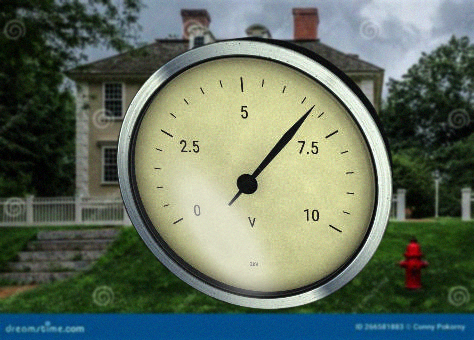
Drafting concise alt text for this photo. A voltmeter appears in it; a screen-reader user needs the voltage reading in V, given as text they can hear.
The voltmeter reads 6.75 V
